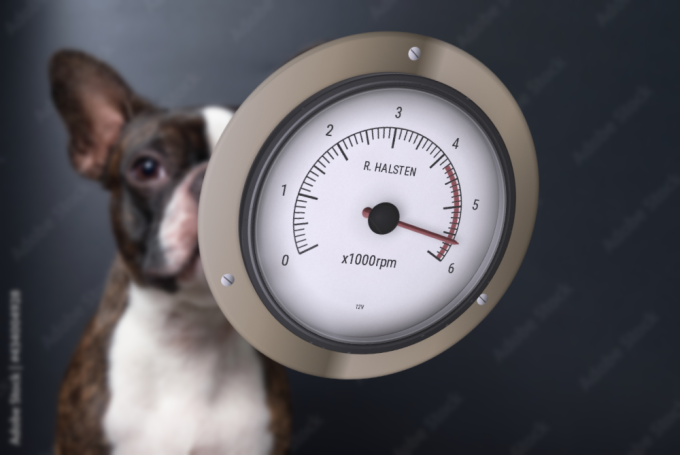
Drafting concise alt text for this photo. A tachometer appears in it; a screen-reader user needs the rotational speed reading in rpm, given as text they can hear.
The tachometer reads 5600 rpm
